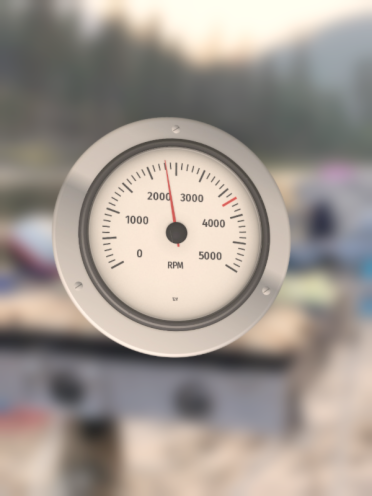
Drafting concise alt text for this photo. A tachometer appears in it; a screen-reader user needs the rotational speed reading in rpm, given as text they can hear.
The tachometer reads 2300 rpm
